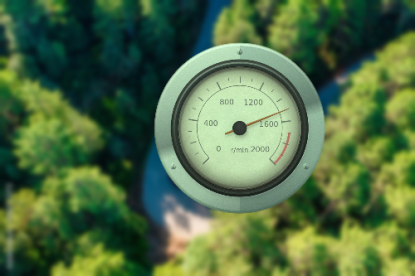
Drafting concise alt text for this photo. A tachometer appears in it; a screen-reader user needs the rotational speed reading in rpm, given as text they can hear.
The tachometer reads 1500 rpm
